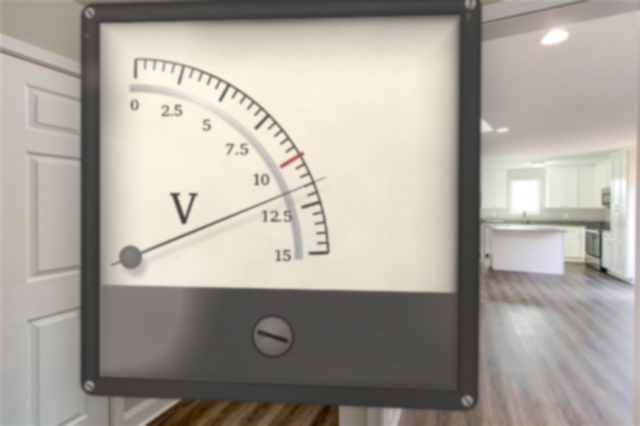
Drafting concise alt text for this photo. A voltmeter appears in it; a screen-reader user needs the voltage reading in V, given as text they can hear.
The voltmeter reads 11.5 V
